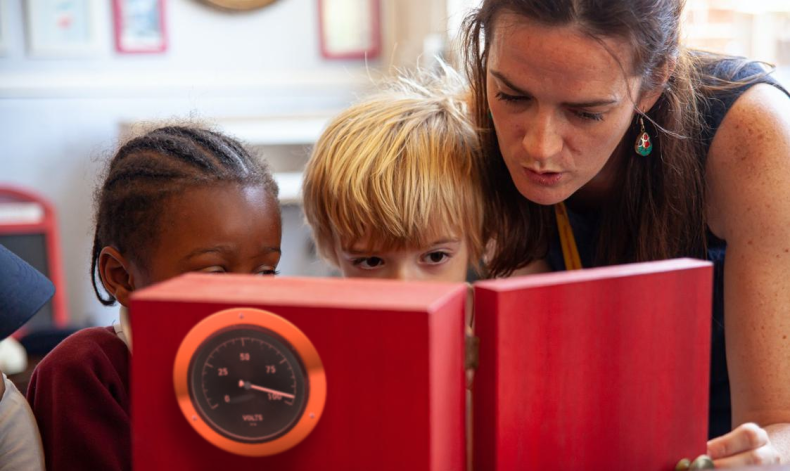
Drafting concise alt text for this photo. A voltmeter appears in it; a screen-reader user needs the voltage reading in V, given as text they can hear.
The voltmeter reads 95 V
